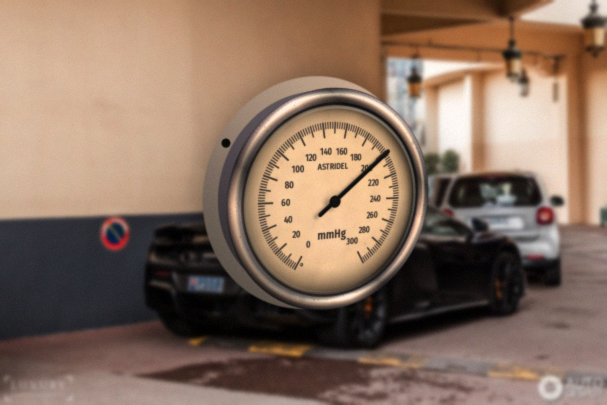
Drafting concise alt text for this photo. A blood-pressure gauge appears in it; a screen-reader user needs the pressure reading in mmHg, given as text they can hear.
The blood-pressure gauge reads 200 mmHg
